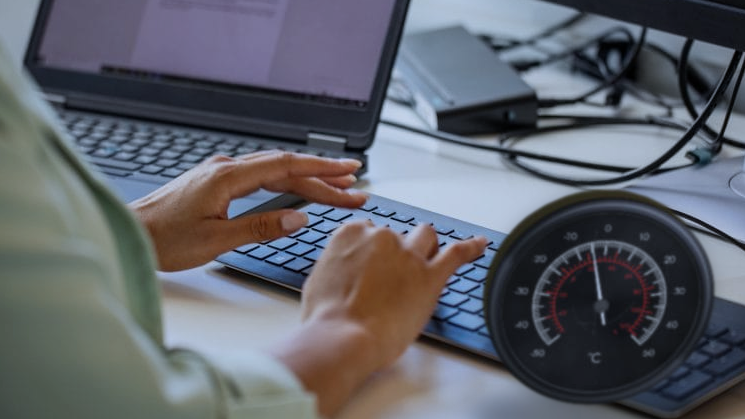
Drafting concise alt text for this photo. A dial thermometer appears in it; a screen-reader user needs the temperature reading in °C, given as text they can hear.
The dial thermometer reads -5 °C
